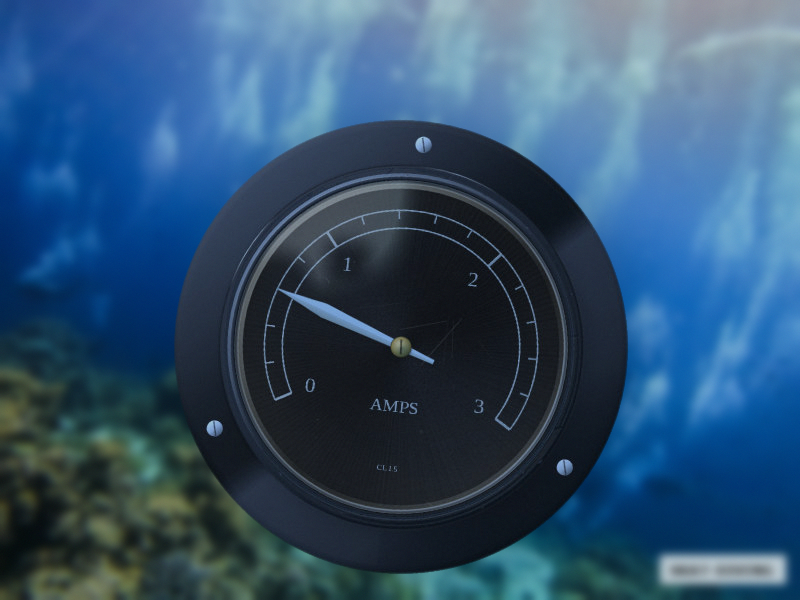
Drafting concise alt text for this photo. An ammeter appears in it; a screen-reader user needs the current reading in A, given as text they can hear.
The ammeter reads 0.6 A
